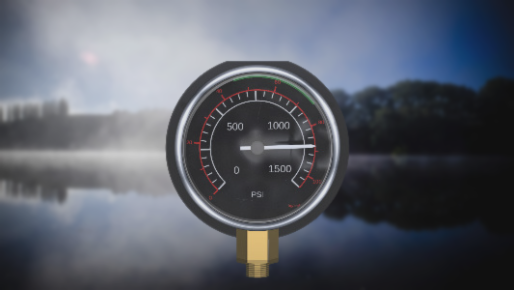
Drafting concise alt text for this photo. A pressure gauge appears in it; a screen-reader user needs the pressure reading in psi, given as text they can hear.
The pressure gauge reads 1250 psi
